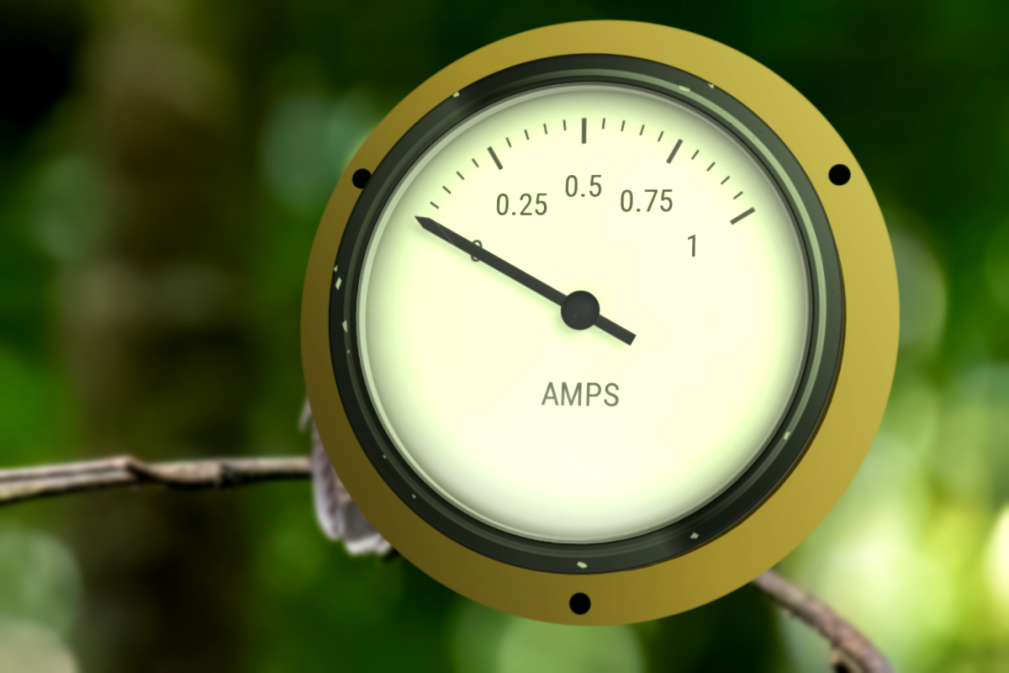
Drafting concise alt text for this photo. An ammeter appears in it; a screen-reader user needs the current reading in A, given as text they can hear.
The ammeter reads 0 A
